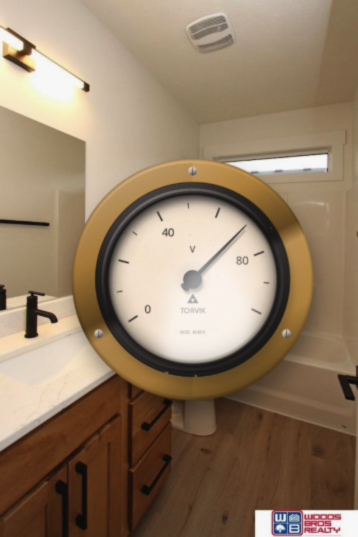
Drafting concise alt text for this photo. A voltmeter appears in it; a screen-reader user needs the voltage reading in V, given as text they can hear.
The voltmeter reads 70 V
